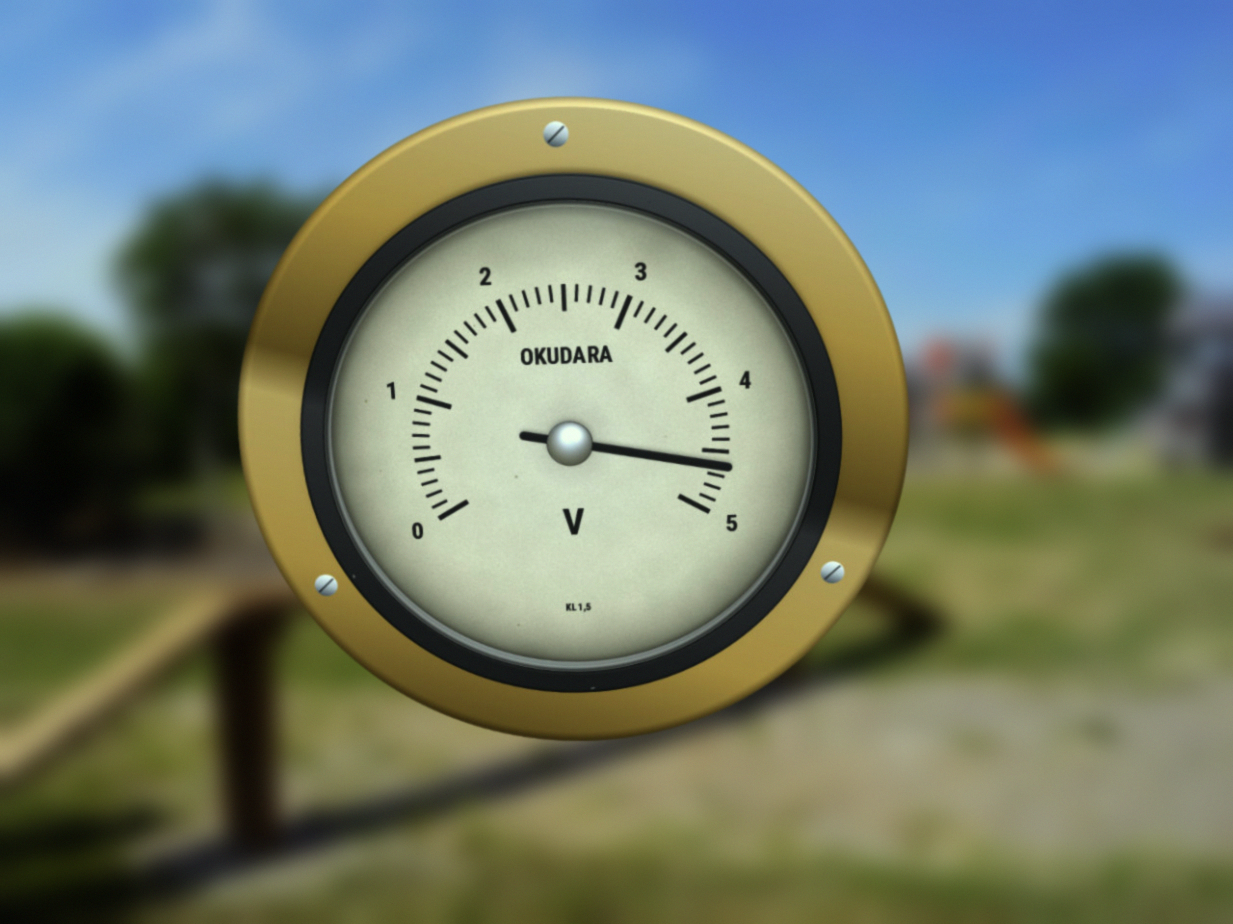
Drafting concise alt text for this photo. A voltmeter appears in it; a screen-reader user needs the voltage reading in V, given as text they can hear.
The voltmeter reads 4.6 V
